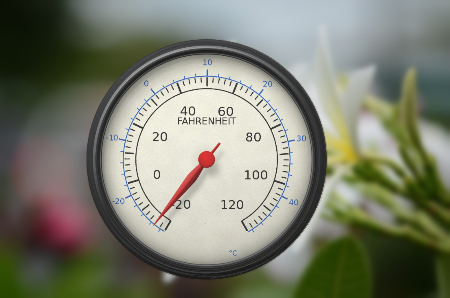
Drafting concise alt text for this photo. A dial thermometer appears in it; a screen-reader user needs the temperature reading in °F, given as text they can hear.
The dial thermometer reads -16 °F
